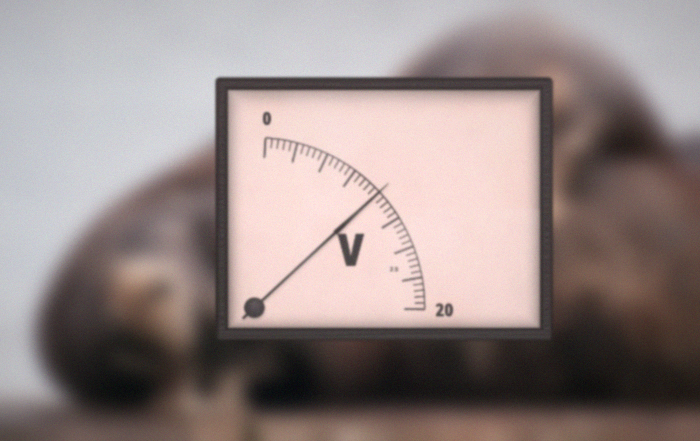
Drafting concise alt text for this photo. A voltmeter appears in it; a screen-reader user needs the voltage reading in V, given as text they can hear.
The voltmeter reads 10 V
